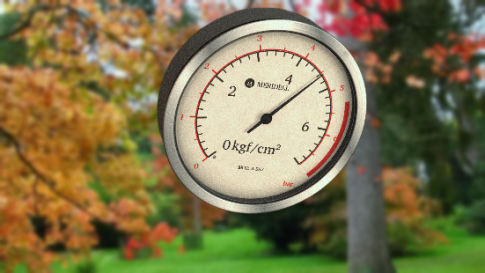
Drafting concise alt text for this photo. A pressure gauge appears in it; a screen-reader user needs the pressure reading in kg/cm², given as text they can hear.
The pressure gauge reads 4.6 kg/cm²
